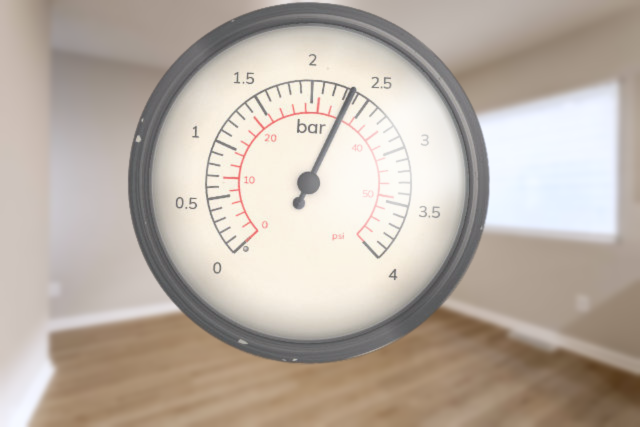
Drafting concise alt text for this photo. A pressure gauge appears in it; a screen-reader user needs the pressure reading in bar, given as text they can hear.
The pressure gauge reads 2.35 bar
